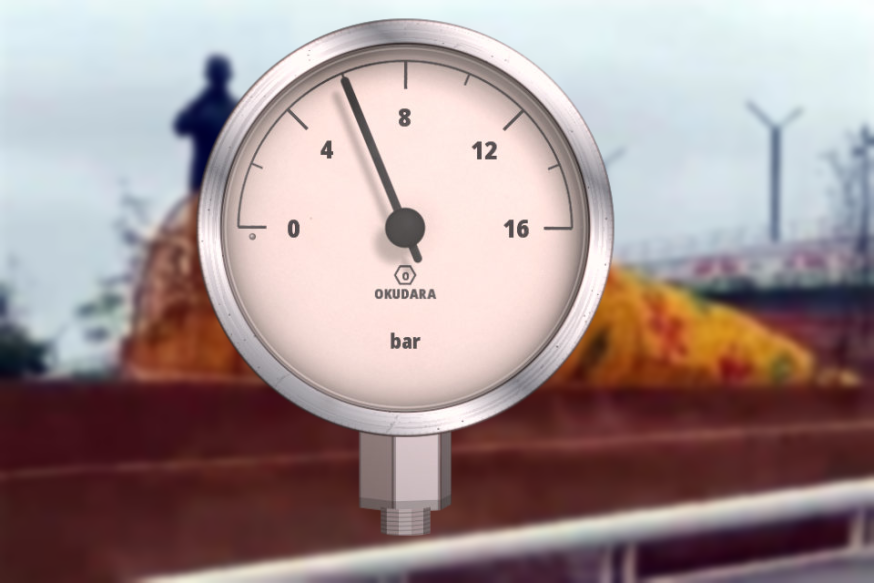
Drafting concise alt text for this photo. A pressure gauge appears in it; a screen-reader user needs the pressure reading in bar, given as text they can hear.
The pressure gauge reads 6 bar
